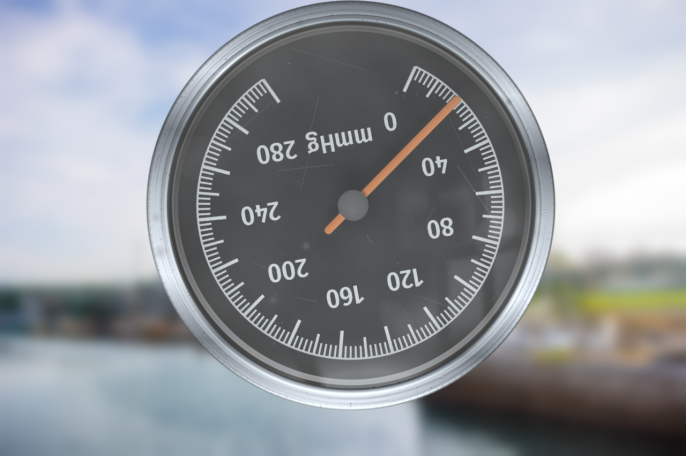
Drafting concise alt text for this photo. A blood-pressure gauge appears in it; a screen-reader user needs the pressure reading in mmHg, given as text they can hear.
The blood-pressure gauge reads 20 mmHg
